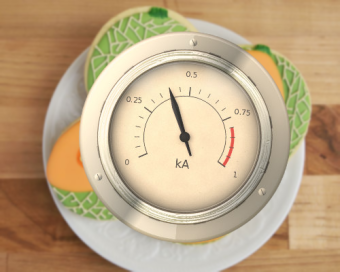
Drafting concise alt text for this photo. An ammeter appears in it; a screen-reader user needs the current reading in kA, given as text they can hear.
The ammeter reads 0.4 kA
